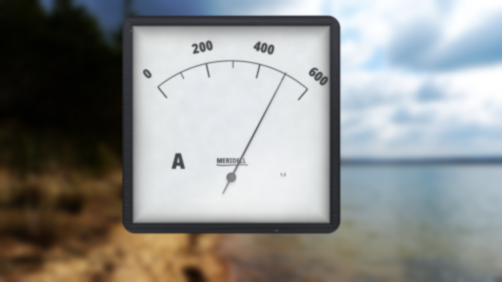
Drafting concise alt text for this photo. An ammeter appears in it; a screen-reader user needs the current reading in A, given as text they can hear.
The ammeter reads 500 A
